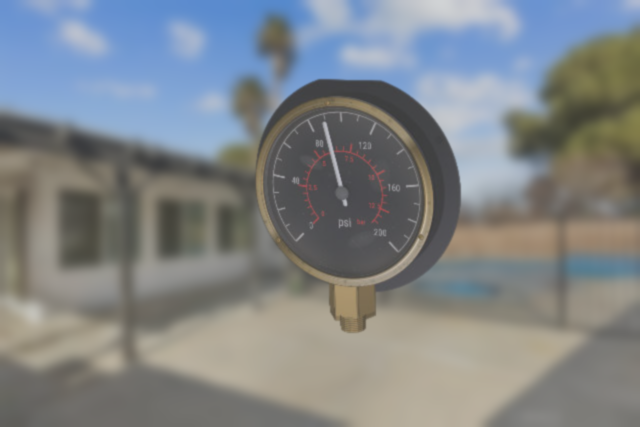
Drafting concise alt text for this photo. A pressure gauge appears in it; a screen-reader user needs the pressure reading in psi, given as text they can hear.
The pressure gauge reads 90 psi
